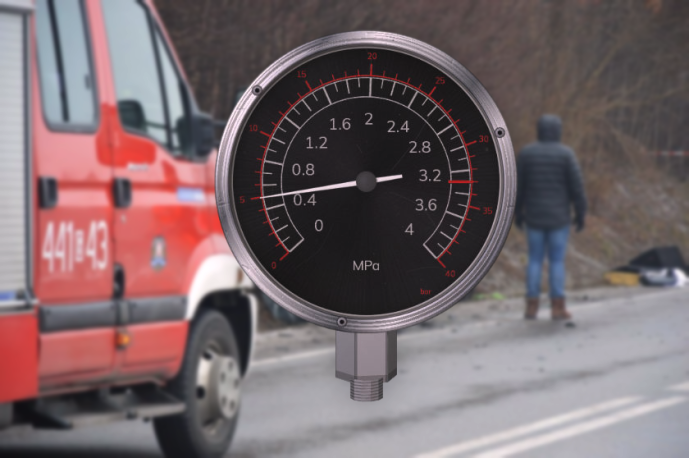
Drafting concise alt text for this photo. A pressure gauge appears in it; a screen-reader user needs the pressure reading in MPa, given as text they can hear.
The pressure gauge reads 0.5 MPa
